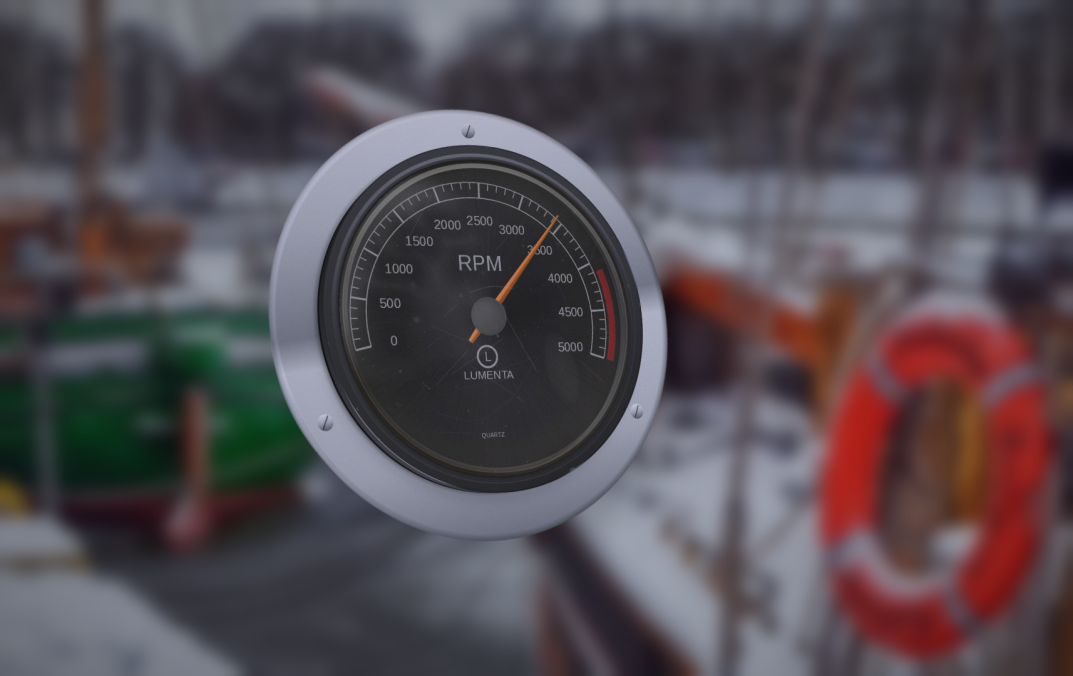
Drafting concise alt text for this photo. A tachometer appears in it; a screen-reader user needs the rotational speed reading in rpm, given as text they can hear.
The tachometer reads 3400 rpm
